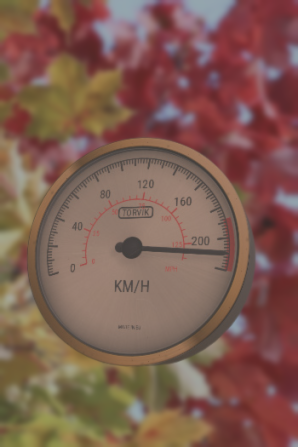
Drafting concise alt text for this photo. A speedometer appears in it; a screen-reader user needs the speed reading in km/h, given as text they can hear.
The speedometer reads 210 km/h
